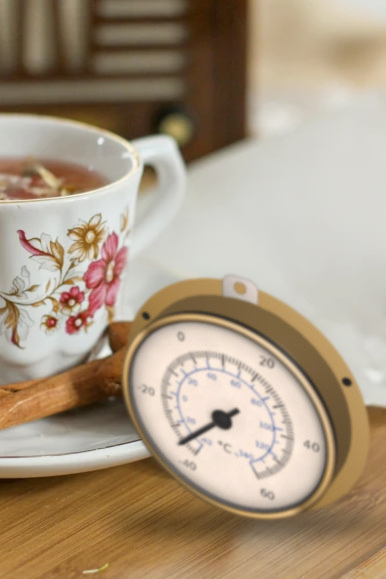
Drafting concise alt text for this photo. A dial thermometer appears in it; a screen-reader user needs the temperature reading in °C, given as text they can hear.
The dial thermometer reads -35 °C
